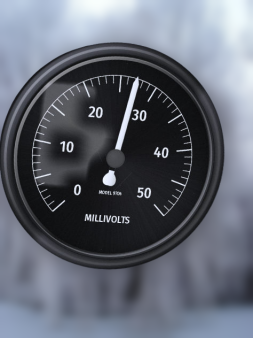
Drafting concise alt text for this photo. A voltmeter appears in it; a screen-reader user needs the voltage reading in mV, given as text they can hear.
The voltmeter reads 27 mV
